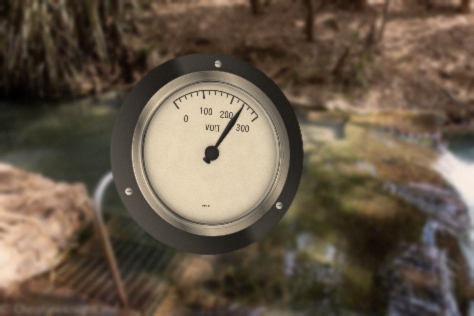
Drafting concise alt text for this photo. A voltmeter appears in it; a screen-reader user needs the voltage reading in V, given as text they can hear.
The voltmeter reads 240 V
